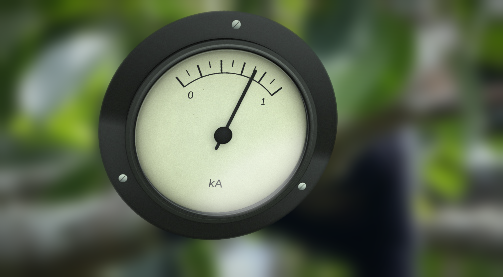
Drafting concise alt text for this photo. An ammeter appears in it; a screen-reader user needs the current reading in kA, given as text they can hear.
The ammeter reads 0.7 kA
